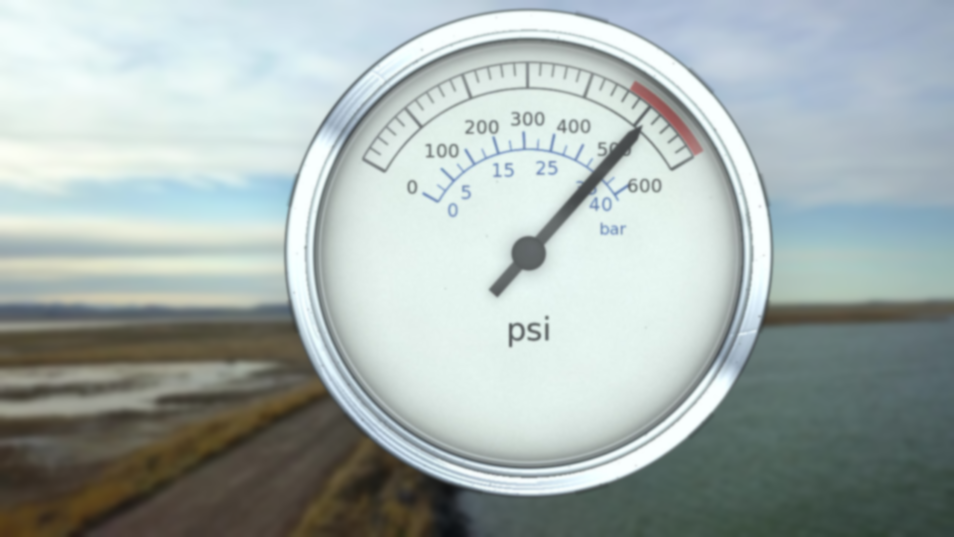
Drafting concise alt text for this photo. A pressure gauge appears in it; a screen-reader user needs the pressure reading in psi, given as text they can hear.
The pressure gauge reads 510 psi
